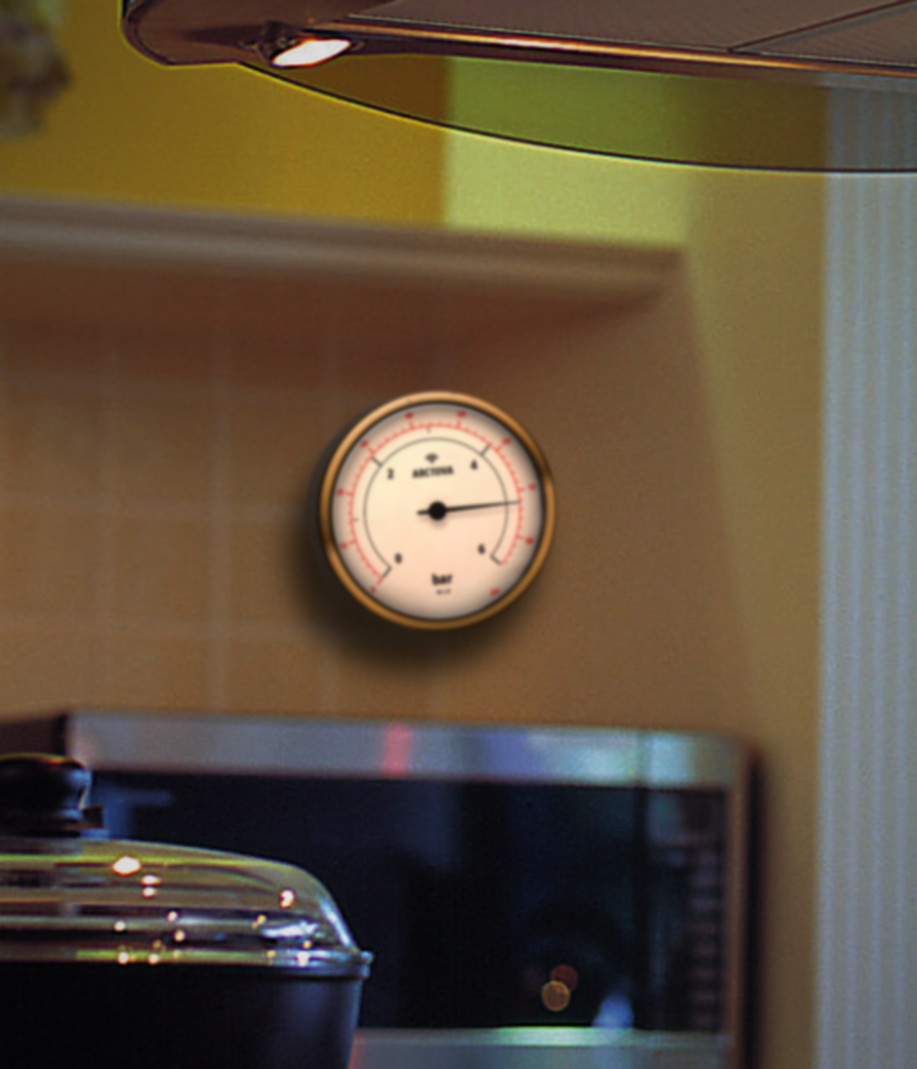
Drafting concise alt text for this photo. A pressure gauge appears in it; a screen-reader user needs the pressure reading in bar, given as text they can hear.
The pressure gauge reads 5 bar
